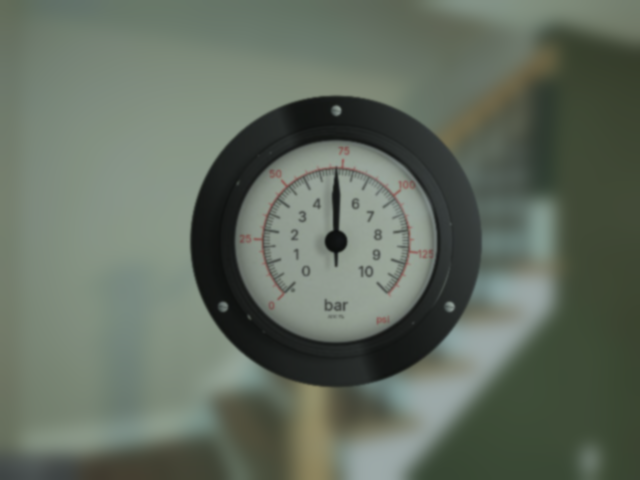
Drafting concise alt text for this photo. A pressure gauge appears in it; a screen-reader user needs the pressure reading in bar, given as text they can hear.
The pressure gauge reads 5 bar
